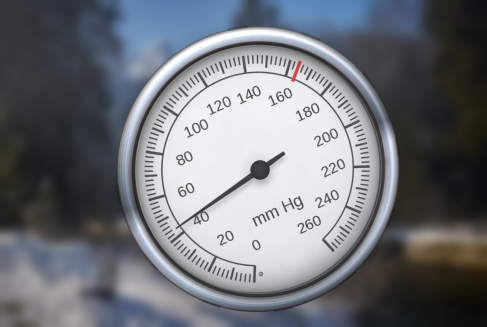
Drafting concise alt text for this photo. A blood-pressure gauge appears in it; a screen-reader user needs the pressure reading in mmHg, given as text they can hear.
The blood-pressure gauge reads 44 mmHg
